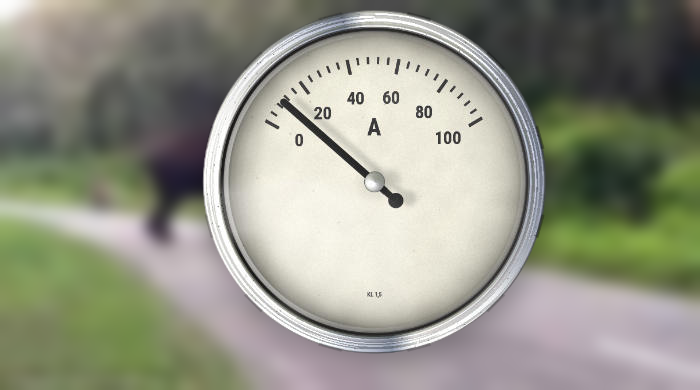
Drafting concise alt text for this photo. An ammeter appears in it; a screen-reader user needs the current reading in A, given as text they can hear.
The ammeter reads 10 A
